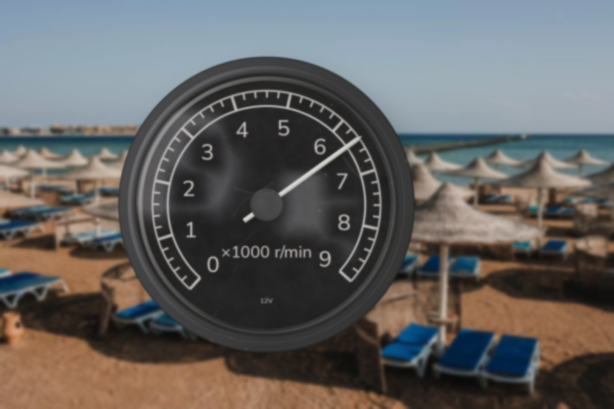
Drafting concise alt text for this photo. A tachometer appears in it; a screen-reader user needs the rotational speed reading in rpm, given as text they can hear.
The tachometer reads 6400 rpm
